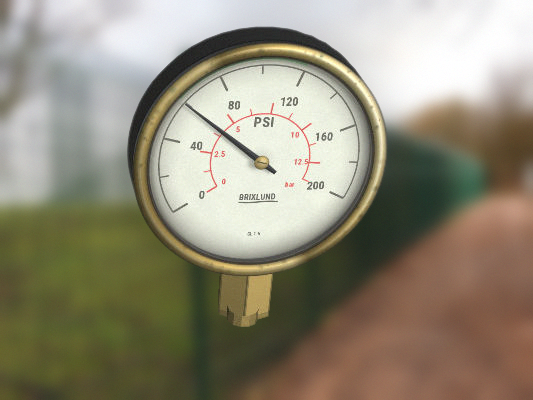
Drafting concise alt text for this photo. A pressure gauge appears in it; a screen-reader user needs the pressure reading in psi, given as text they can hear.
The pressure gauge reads 60 psi
